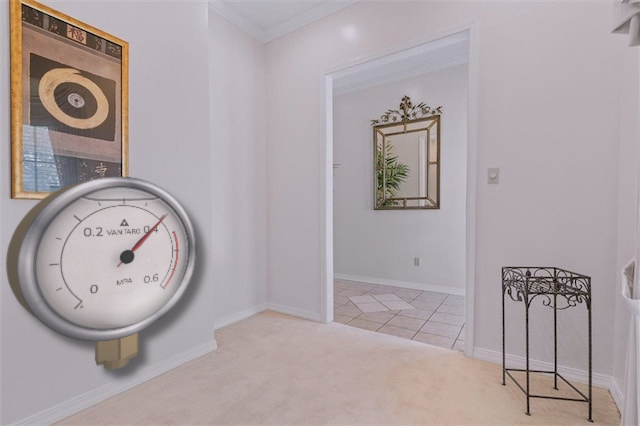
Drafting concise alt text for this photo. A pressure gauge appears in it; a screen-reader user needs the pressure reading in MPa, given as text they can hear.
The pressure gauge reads 0.4 MPa
